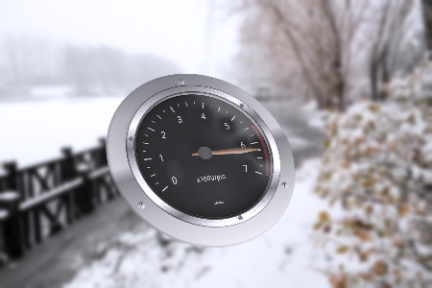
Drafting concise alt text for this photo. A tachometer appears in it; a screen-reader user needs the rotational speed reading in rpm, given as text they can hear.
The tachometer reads 6250 rpm
